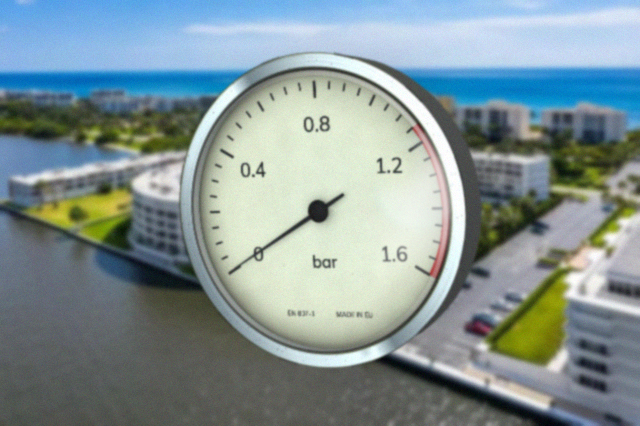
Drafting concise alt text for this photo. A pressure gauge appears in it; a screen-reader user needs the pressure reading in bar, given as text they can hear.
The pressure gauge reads 0 bar
